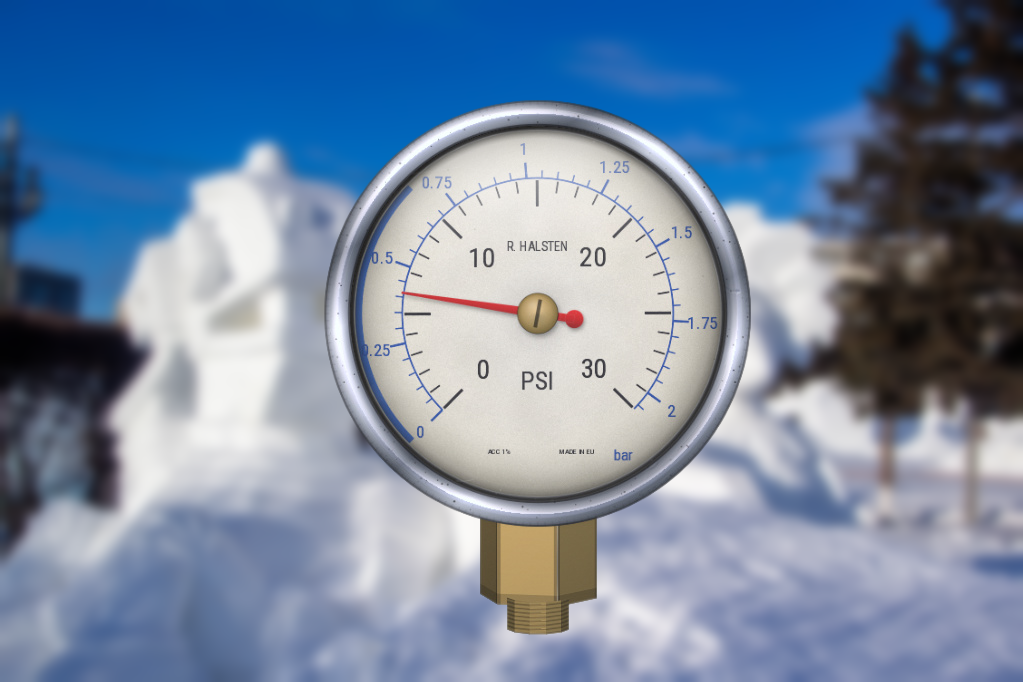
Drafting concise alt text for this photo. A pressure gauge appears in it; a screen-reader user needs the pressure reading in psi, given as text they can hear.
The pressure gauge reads 6 psi
